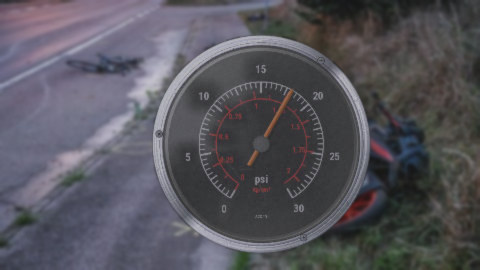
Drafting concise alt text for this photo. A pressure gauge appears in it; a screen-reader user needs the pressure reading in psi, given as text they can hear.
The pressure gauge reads 18 psi
